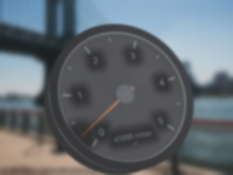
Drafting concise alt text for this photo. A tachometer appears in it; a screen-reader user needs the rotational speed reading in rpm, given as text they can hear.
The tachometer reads 250 rpm
